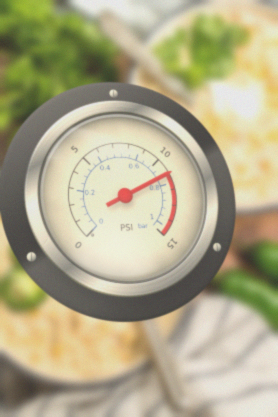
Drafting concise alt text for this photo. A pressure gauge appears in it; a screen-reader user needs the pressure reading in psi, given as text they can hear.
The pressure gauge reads 11 psi
